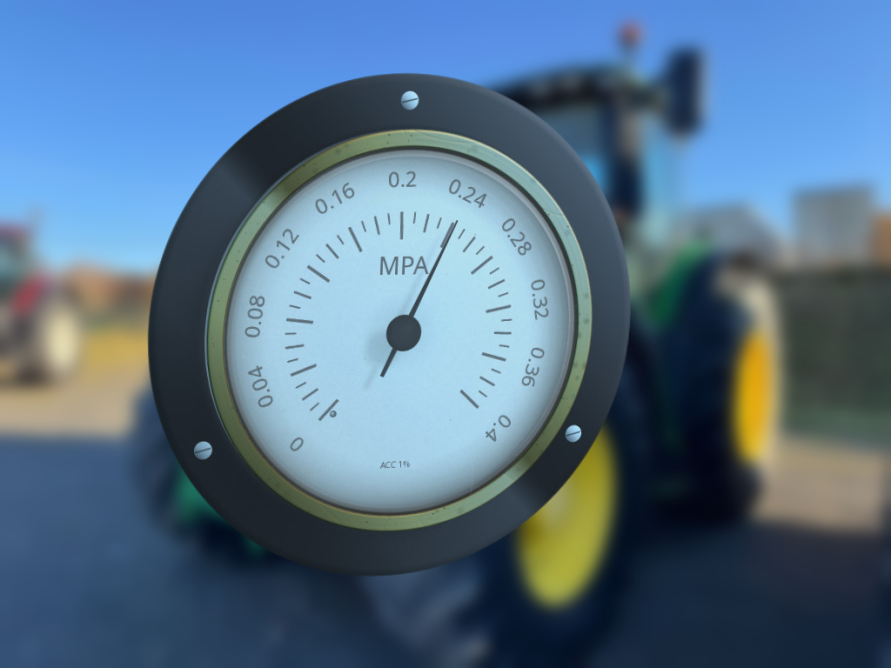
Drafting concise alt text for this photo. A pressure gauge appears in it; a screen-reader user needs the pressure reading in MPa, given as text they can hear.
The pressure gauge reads 0.24 MPa
